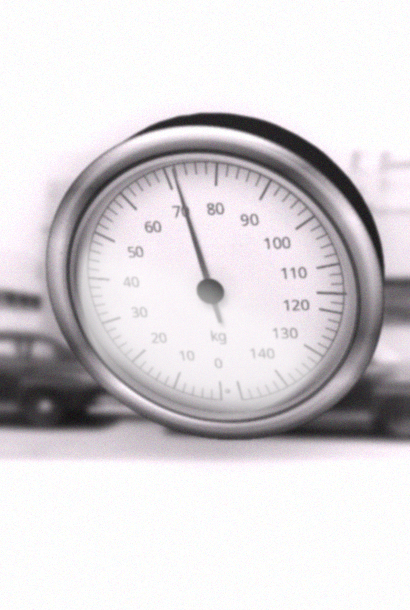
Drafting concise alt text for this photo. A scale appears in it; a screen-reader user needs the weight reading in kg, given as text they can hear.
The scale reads 72 kg
